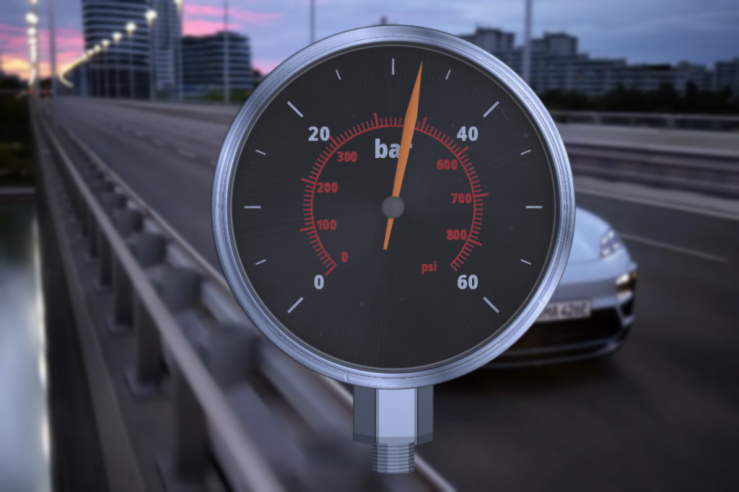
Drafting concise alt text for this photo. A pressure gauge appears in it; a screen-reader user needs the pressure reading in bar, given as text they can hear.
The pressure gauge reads 32.5 bar
